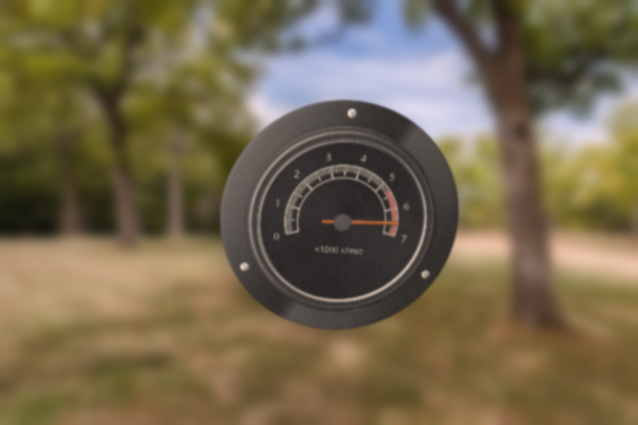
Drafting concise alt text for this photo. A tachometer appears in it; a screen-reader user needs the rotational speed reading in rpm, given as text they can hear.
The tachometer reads 6500 rpm
